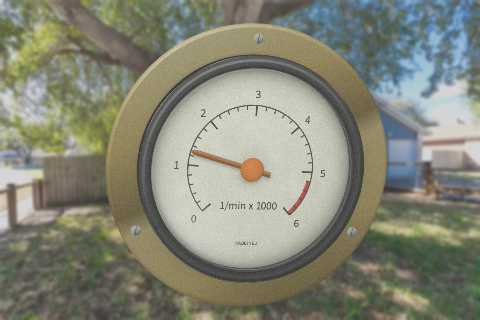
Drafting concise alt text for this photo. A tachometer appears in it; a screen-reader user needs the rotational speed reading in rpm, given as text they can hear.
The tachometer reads 1300 rpm
